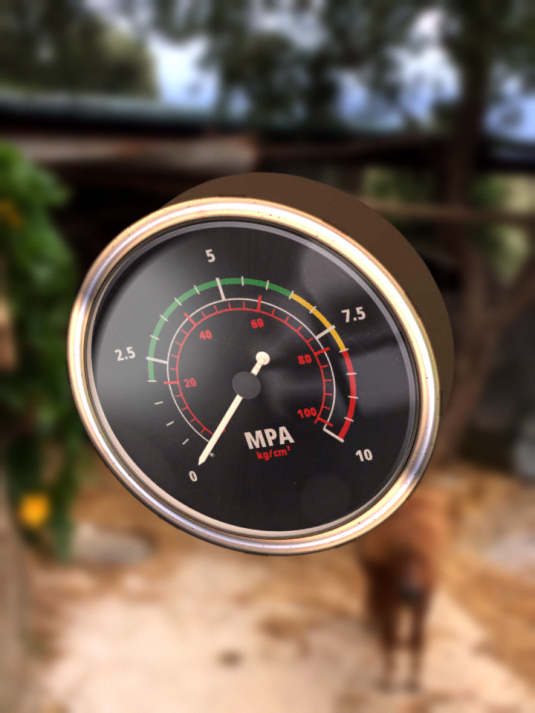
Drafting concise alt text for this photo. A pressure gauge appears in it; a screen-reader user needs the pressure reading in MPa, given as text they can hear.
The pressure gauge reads 0 MPa
